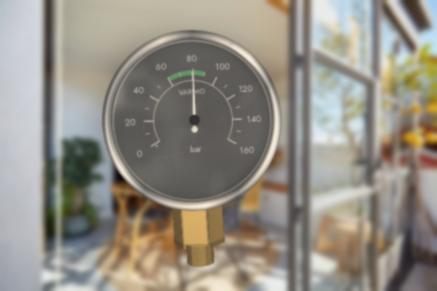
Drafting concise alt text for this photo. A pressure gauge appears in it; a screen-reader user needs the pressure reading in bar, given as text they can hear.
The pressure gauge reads 80 bar
